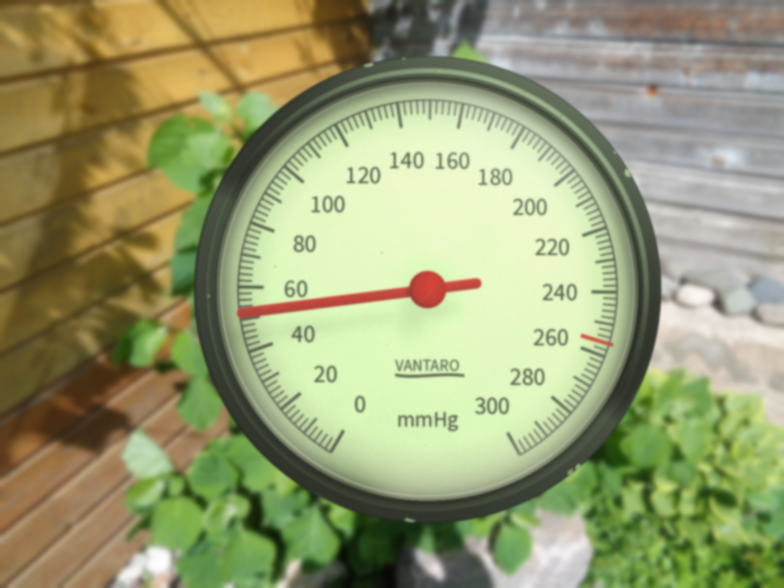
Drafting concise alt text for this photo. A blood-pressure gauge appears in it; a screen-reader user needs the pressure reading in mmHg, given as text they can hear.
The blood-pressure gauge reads 52 mmHg
